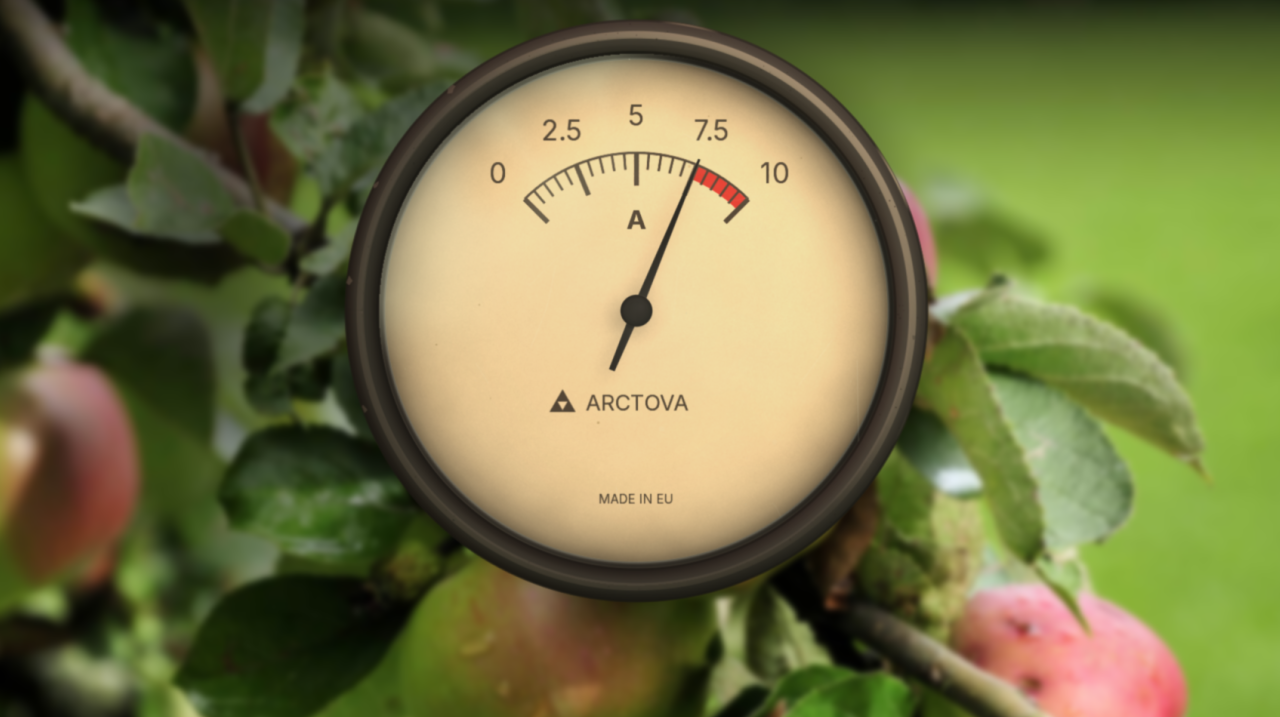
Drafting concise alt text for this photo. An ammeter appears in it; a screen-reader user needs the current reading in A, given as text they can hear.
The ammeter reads 7.5 A
